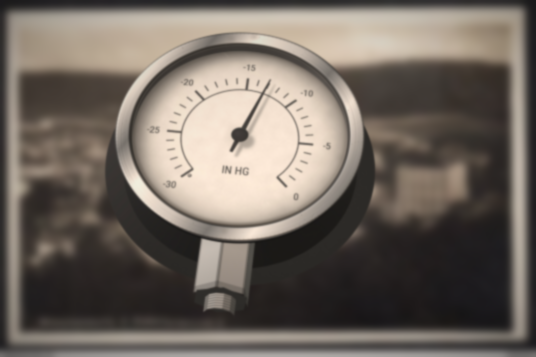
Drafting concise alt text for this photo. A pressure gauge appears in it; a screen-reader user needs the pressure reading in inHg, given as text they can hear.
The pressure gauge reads -13 inHg
